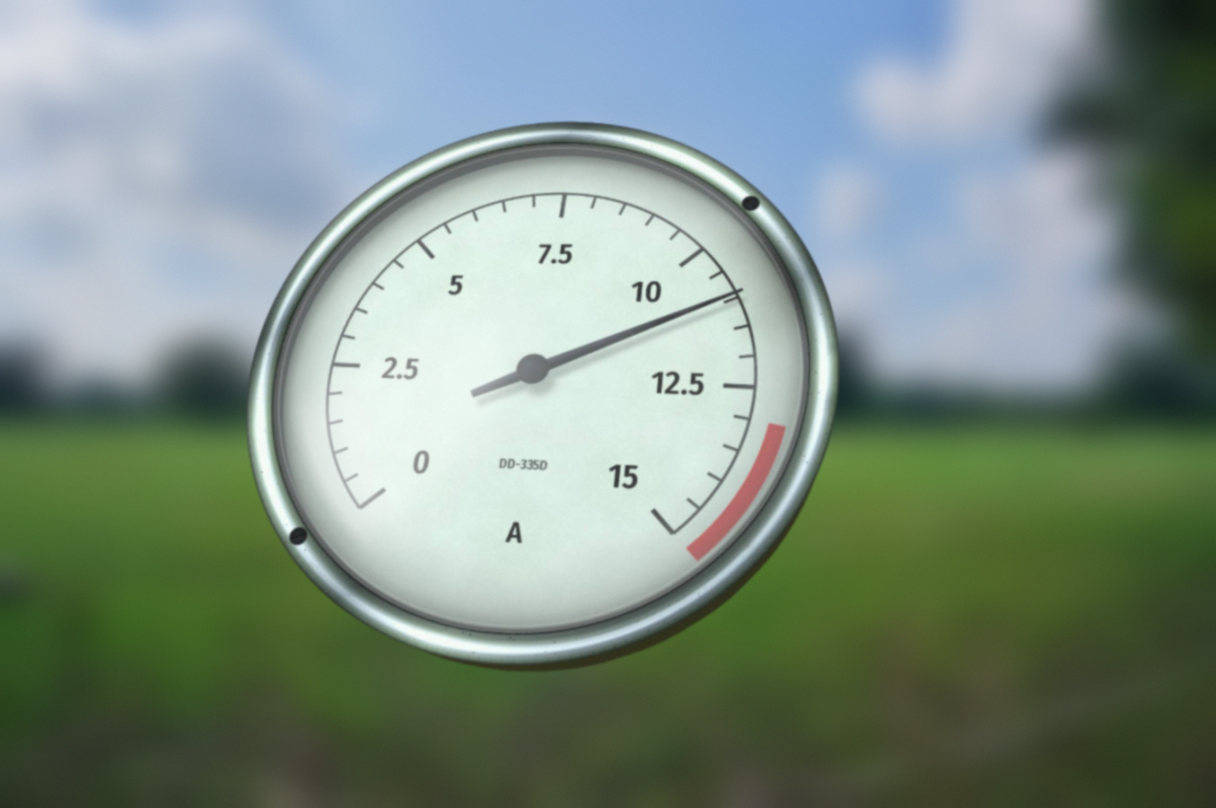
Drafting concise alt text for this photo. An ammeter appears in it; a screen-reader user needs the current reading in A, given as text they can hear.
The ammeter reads 11 A
